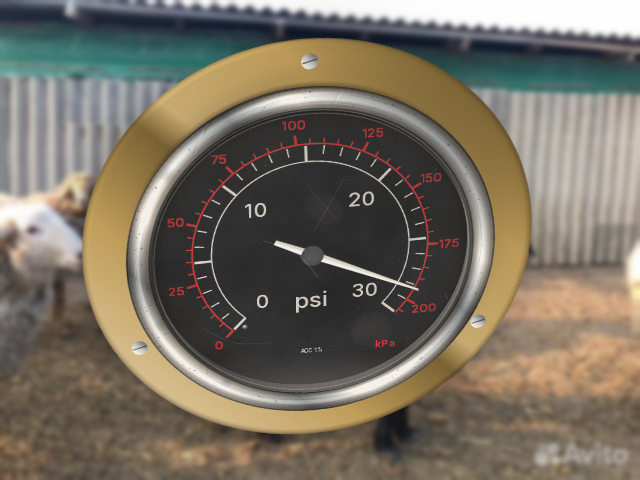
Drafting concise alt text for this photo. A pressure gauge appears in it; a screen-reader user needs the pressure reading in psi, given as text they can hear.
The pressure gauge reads 28 psi
